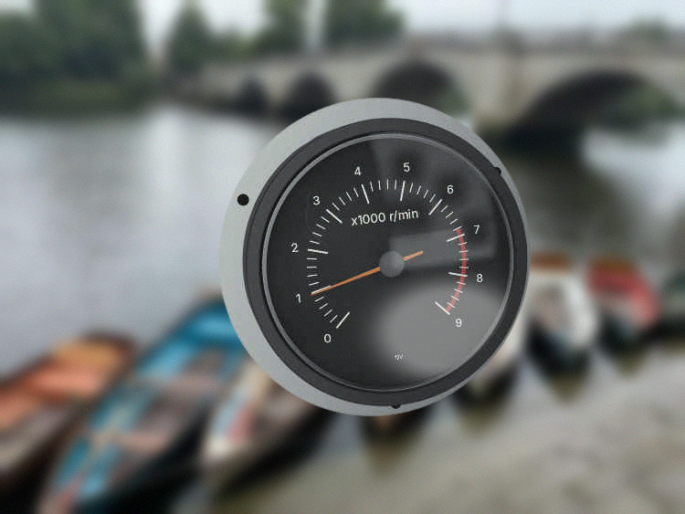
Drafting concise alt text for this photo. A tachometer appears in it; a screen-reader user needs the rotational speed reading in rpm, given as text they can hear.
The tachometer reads 1000 rpm
